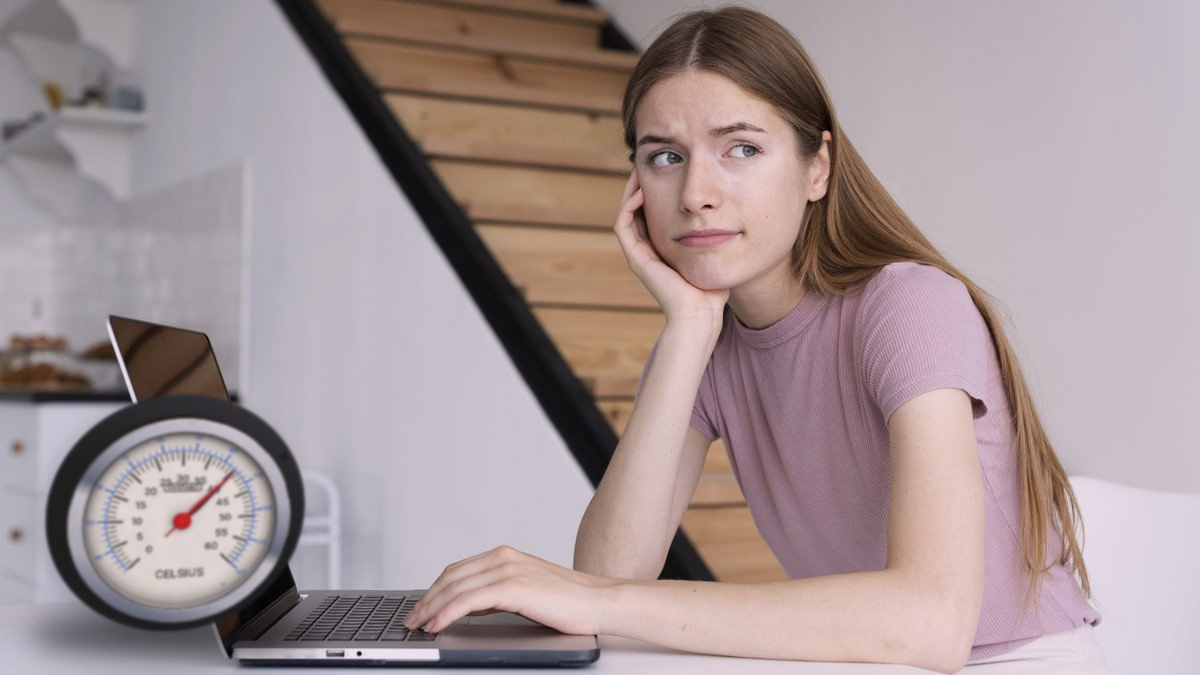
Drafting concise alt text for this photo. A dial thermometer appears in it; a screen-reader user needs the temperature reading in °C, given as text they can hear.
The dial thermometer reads 40 °C
